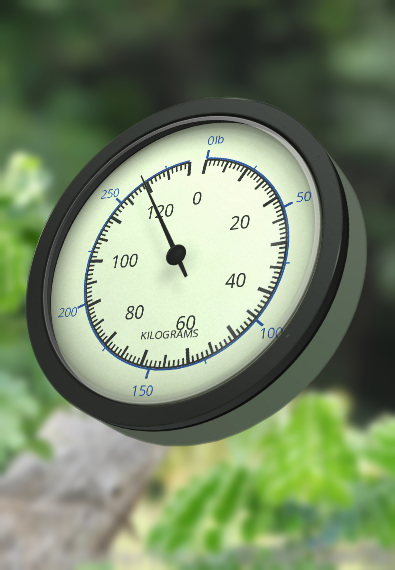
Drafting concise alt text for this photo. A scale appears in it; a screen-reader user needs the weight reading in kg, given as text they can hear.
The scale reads 120 kg
